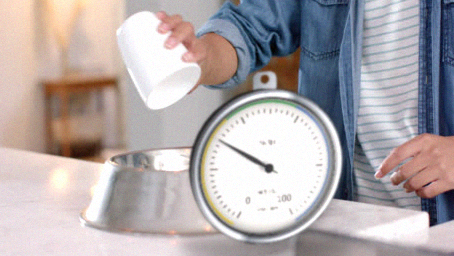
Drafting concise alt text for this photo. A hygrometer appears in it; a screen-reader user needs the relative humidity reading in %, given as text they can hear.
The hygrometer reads 30 %
